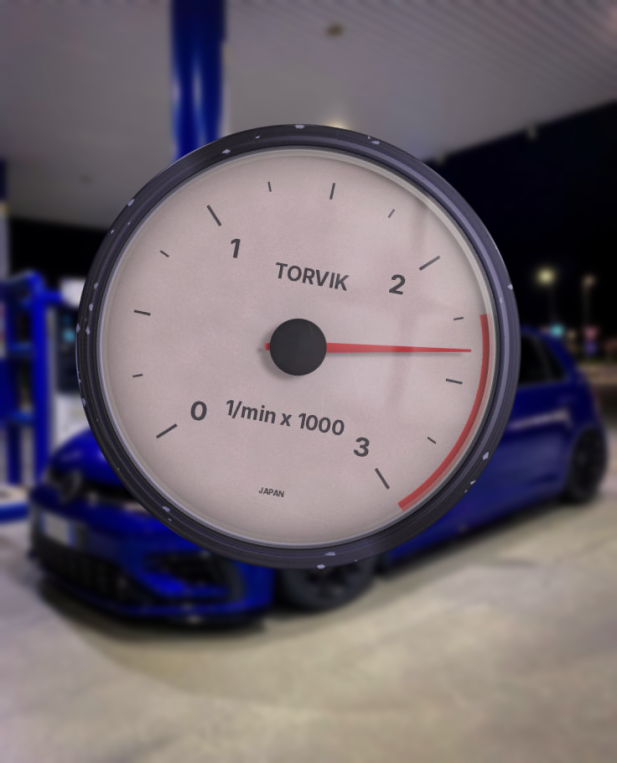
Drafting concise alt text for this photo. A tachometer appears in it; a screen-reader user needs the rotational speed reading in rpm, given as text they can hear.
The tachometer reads 2375 rpm
